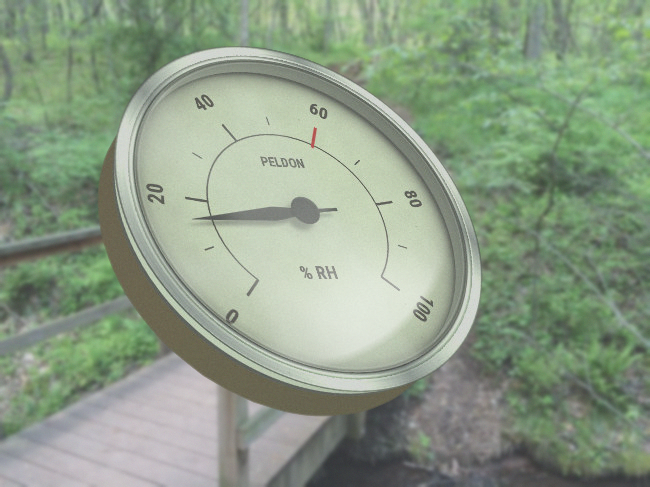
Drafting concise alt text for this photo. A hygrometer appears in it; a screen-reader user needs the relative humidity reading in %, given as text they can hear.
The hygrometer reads 15 %
